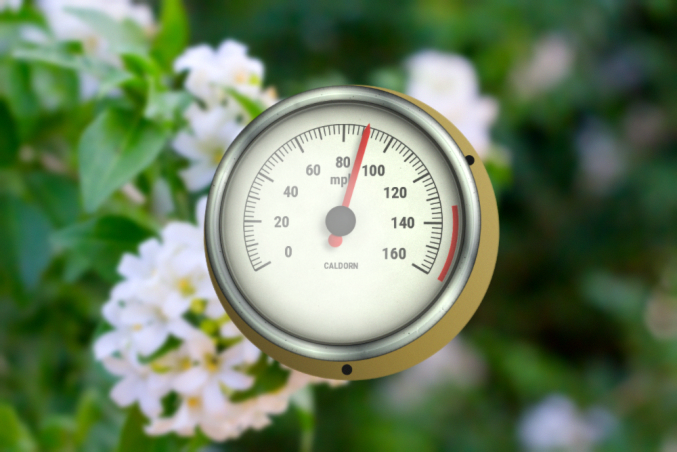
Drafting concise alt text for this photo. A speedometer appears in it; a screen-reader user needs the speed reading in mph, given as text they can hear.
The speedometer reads 90 mph
